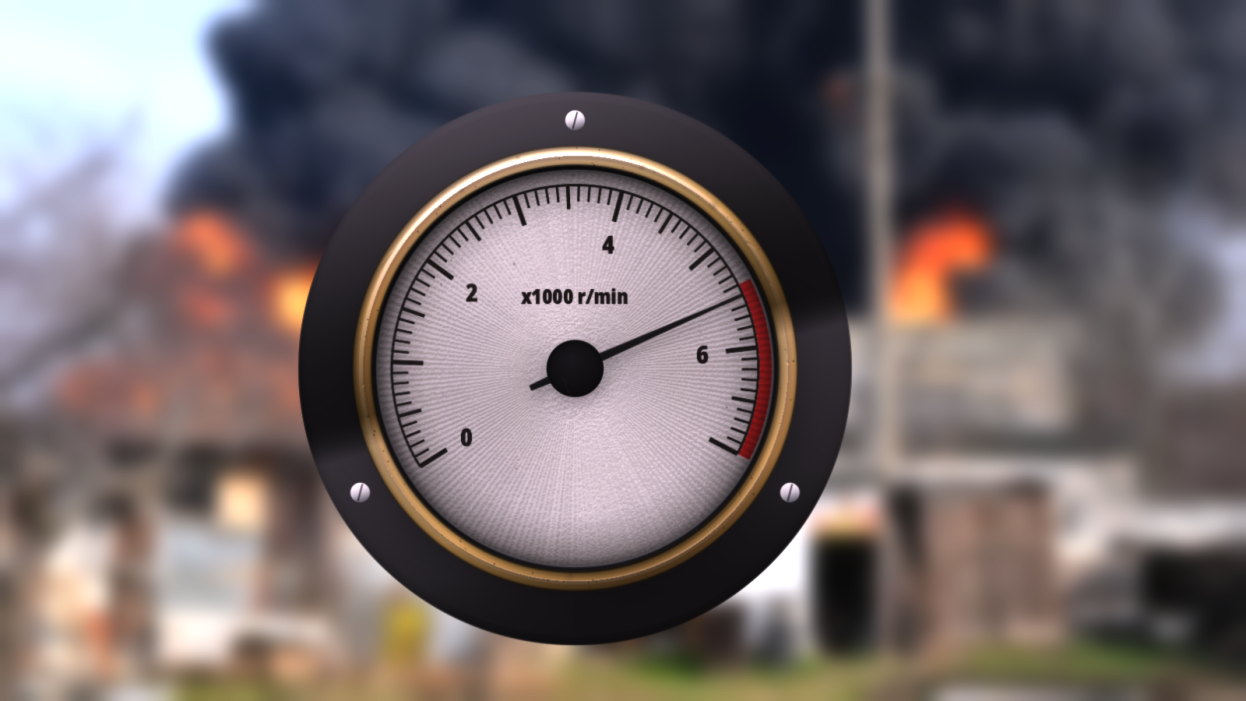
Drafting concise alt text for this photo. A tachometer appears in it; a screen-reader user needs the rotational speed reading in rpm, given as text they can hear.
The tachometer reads 5500 rpm
